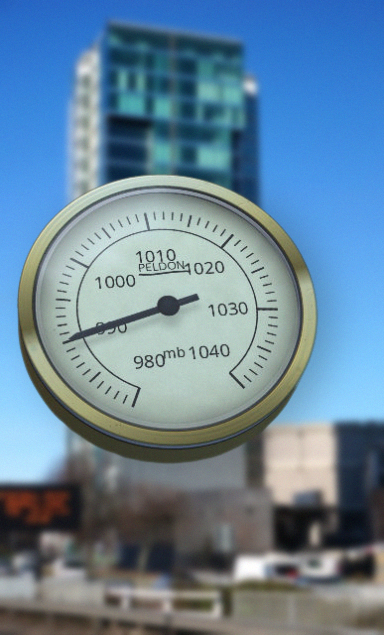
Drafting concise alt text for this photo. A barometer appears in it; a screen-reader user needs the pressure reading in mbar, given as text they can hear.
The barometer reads 990 mbar
